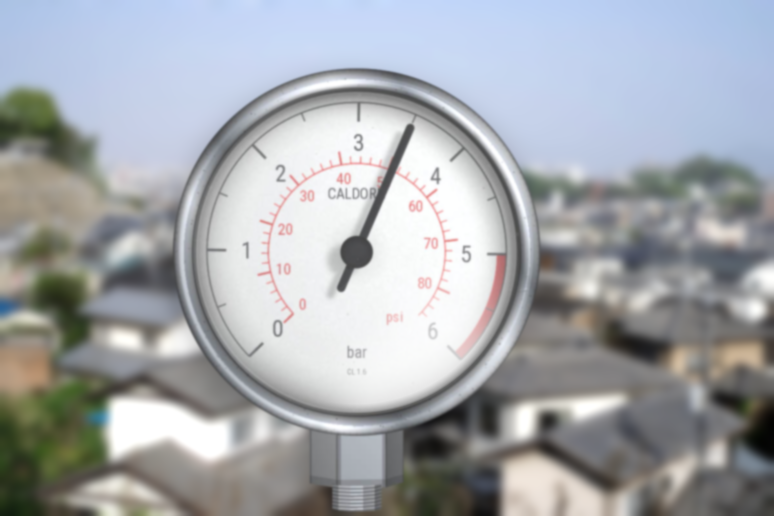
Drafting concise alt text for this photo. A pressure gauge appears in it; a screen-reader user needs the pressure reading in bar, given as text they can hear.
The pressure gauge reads 3.5 bar
